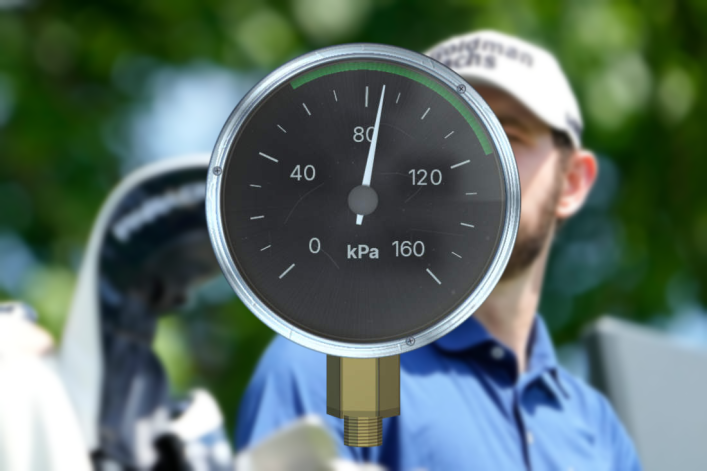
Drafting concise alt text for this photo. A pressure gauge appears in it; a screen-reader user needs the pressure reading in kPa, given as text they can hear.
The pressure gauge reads 85 kPa
